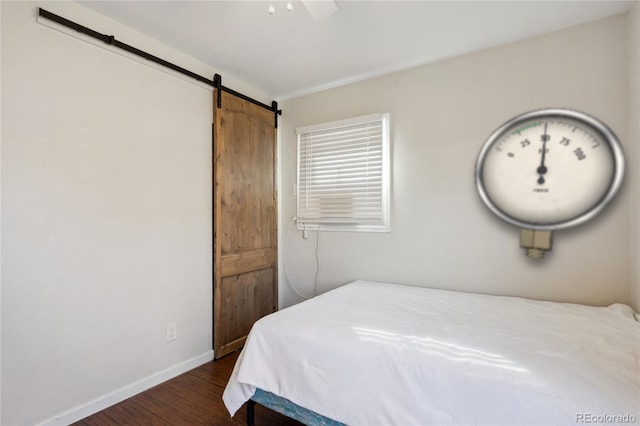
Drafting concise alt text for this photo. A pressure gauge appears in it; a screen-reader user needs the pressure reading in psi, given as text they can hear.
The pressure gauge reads 50 psi
